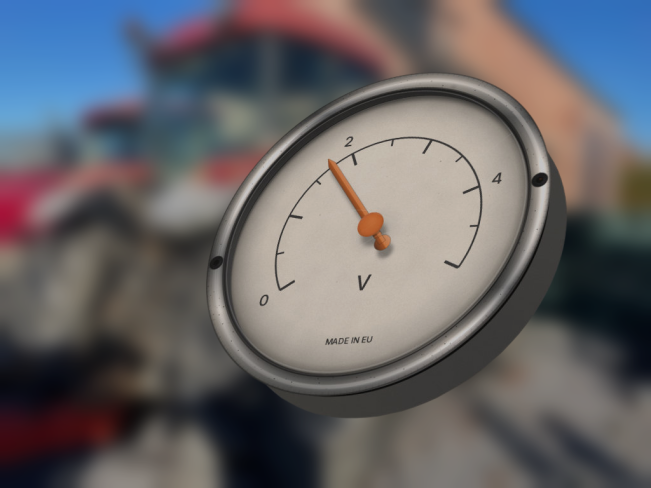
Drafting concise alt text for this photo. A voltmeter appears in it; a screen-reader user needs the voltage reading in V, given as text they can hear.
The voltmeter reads 1.75 V
